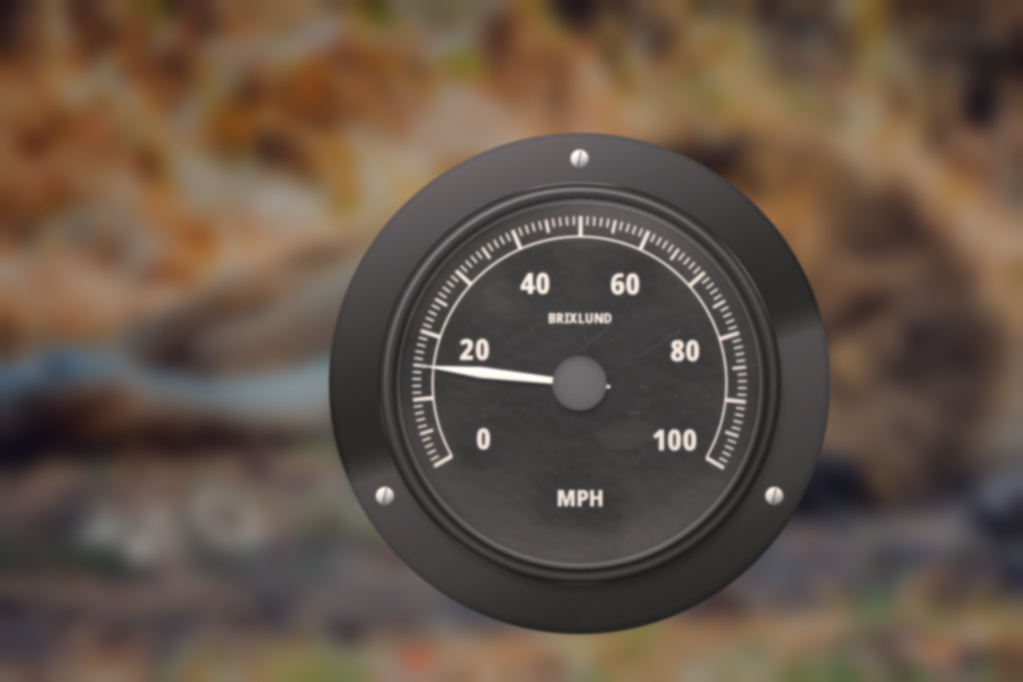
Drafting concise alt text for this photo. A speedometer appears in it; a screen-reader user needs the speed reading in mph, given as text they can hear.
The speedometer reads 15 mph
